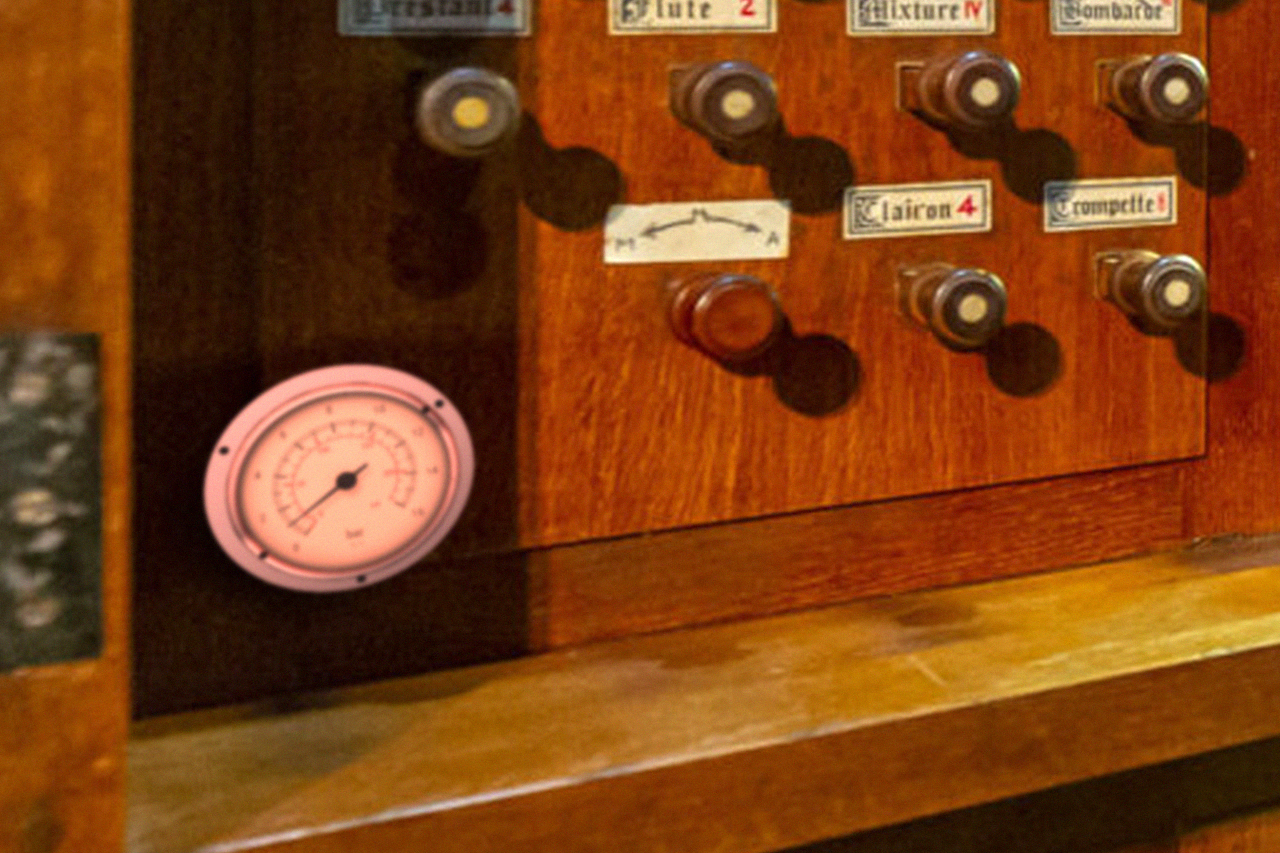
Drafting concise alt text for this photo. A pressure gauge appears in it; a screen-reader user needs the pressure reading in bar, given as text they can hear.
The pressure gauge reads 1 bar
